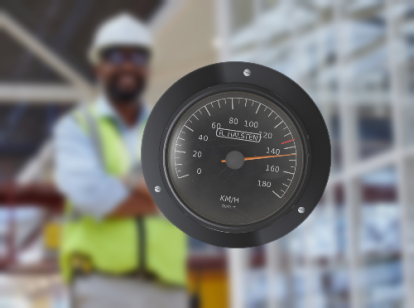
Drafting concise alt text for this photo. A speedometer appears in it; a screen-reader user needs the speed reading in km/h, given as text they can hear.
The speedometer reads 145 km/h
